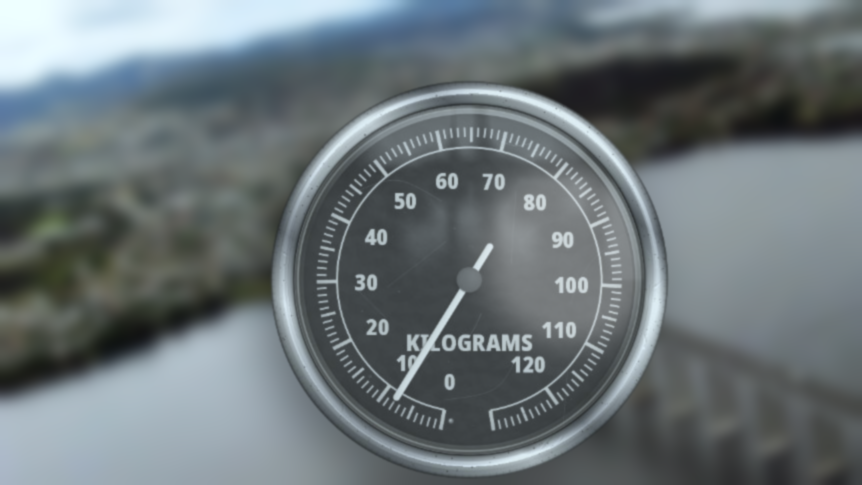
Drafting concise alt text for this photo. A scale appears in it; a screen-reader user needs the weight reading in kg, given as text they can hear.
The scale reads 8 kg
